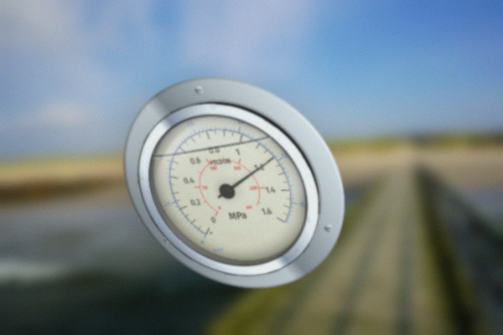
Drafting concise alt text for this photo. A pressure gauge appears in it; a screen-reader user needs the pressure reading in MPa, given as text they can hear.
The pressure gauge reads 1.2 MPa
